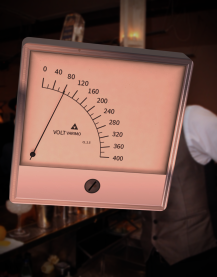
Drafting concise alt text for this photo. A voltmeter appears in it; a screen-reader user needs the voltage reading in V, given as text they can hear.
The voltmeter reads 80 V
